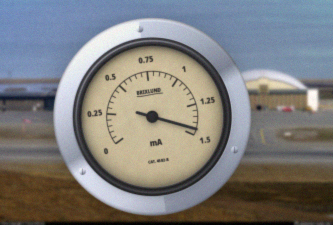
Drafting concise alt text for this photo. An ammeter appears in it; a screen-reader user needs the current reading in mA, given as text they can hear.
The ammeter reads 1.45 mA
